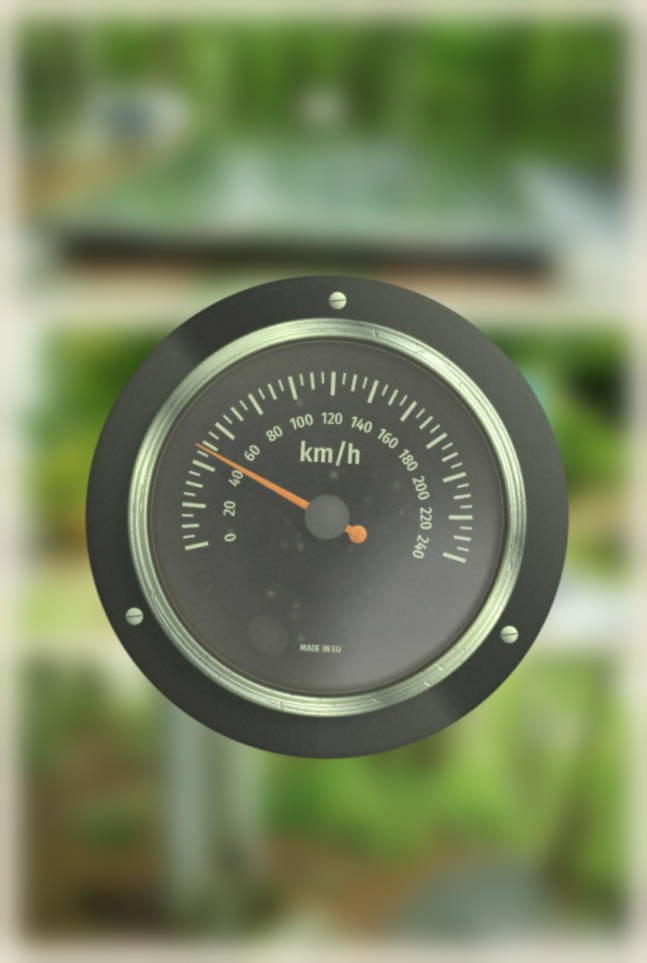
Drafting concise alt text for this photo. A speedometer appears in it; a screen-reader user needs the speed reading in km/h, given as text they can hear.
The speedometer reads 47.5 km/h
